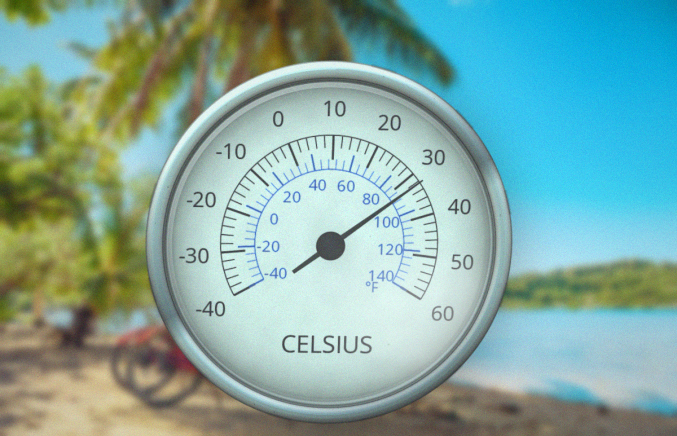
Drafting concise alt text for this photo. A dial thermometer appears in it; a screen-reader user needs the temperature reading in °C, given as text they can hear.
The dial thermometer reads 32 °C
